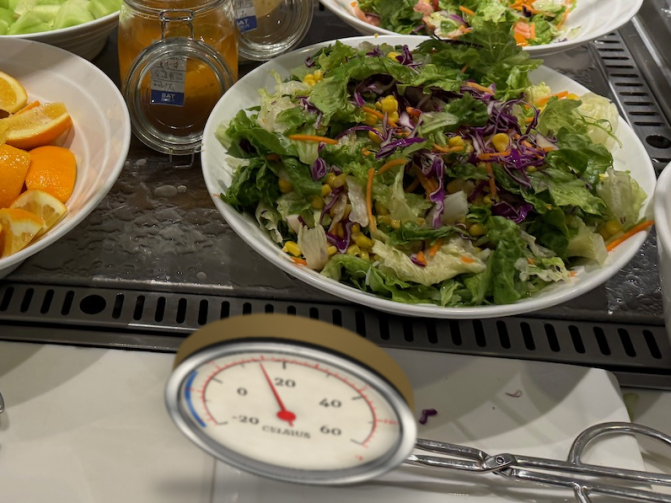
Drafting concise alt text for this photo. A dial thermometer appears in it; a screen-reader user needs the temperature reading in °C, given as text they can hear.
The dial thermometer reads 15 °C
